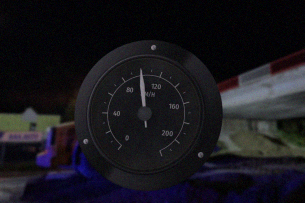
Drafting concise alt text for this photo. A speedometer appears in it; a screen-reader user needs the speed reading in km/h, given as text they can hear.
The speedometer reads 100 km/h
